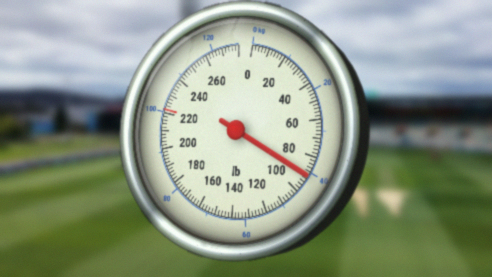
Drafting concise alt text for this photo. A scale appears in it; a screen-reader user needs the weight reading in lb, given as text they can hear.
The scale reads 90 lb
